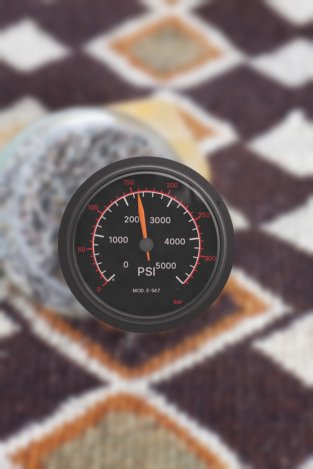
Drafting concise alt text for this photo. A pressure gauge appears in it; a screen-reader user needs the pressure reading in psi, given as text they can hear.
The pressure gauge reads 2300 psi
